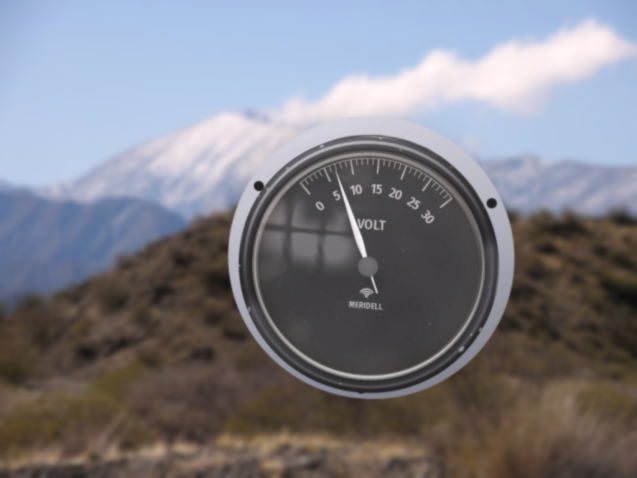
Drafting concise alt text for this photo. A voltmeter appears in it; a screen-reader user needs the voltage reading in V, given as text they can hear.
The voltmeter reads 7 V
